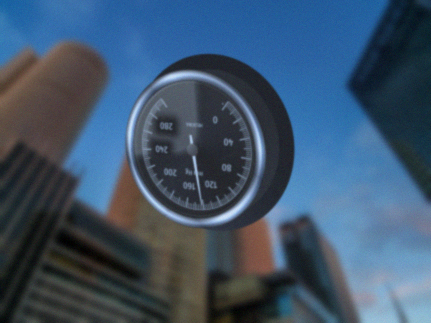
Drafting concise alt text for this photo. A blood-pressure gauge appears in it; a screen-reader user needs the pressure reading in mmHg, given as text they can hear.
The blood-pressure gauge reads 140 mmHg
